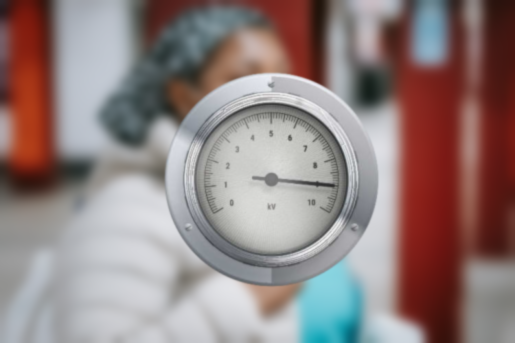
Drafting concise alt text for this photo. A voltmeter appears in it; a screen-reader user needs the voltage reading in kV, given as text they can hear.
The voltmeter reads 9 kV
